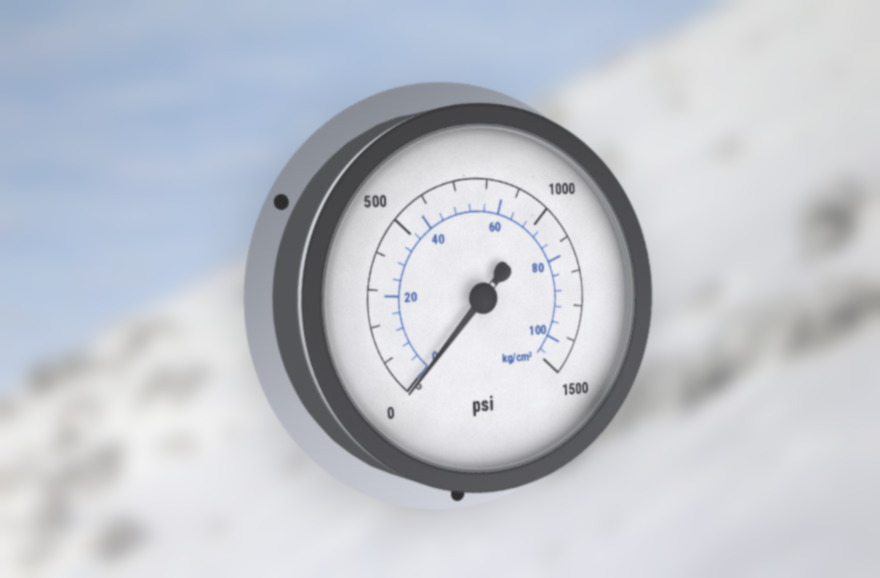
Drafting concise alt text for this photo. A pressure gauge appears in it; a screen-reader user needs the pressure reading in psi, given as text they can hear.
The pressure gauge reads 0 psi
